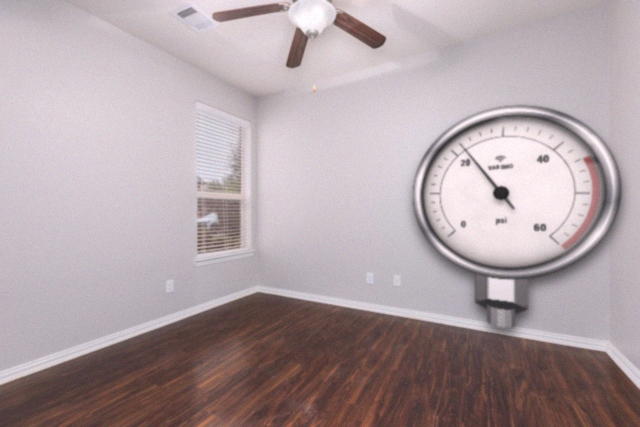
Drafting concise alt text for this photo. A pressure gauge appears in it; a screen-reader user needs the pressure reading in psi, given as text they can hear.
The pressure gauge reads 22 psi
